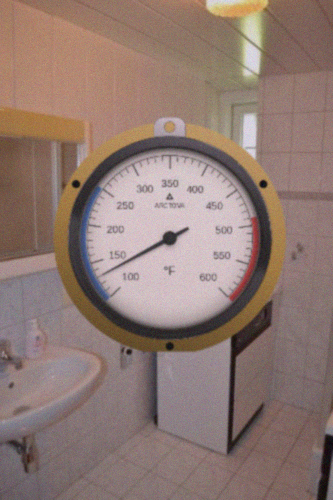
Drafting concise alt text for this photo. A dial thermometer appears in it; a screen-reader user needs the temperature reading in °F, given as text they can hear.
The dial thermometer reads 130 °F
